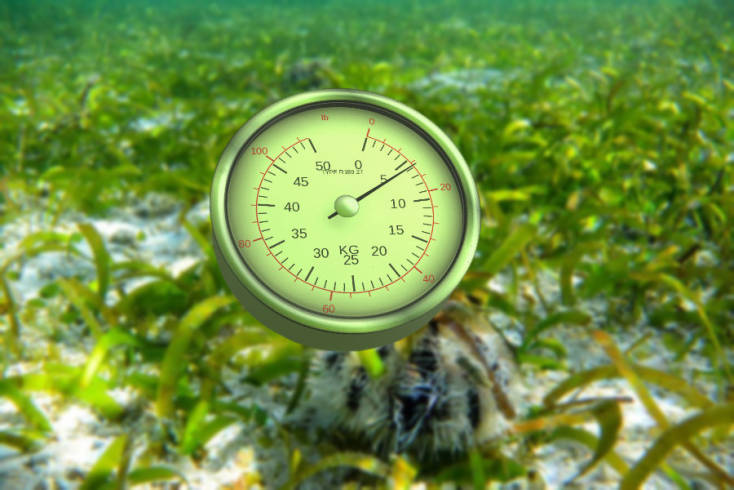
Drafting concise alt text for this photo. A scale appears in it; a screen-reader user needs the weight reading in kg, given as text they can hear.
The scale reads 6 kg
